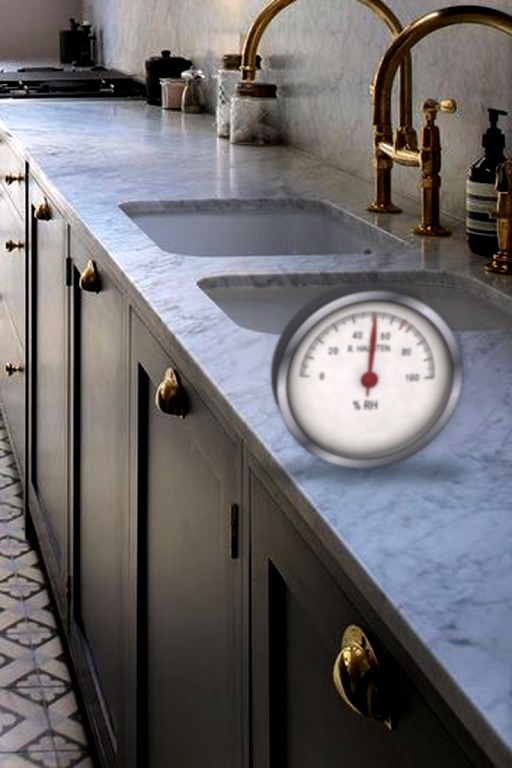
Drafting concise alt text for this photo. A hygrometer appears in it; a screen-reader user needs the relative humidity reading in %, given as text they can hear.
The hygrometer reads 50 %
